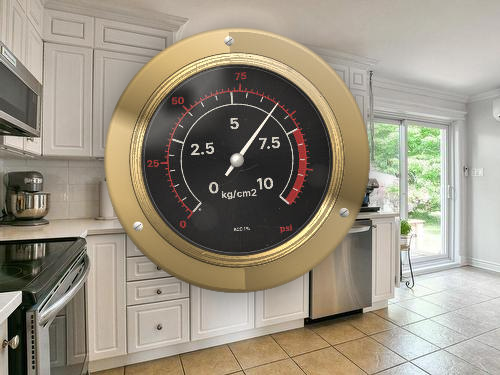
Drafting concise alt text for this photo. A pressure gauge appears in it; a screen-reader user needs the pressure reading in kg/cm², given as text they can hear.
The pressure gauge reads 6.5 kg/cm²
